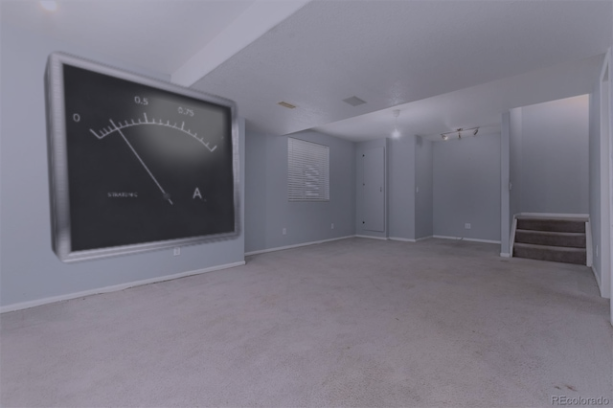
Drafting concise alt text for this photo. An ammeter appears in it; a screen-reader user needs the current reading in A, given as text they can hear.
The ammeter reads 0.25 A
